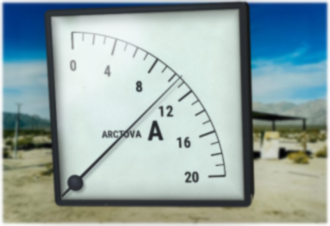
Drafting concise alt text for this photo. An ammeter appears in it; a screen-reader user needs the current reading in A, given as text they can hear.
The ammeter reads 10.5 A
